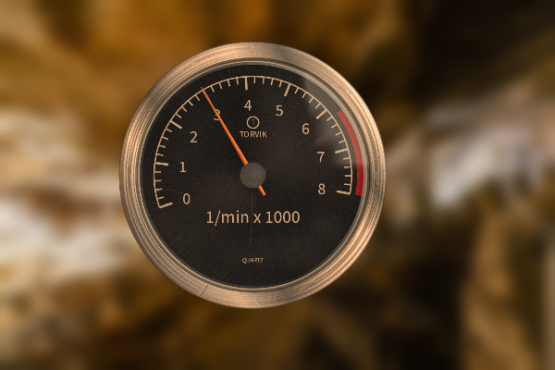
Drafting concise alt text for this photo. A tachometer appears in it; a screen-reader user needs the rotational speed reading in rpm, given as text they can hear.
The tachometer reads 3000 rpm
